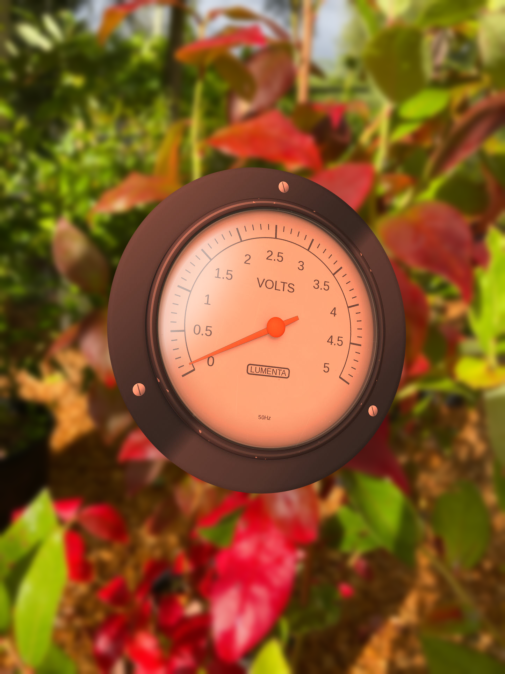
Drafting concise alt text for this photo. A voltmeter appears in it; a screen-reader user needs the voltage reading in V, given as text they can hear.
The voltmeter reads 0.1 V
